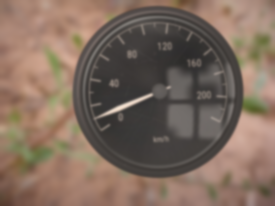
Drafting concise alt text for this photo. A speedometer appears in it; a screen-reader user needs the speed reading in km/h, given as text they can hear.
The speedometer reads 10 km/h
